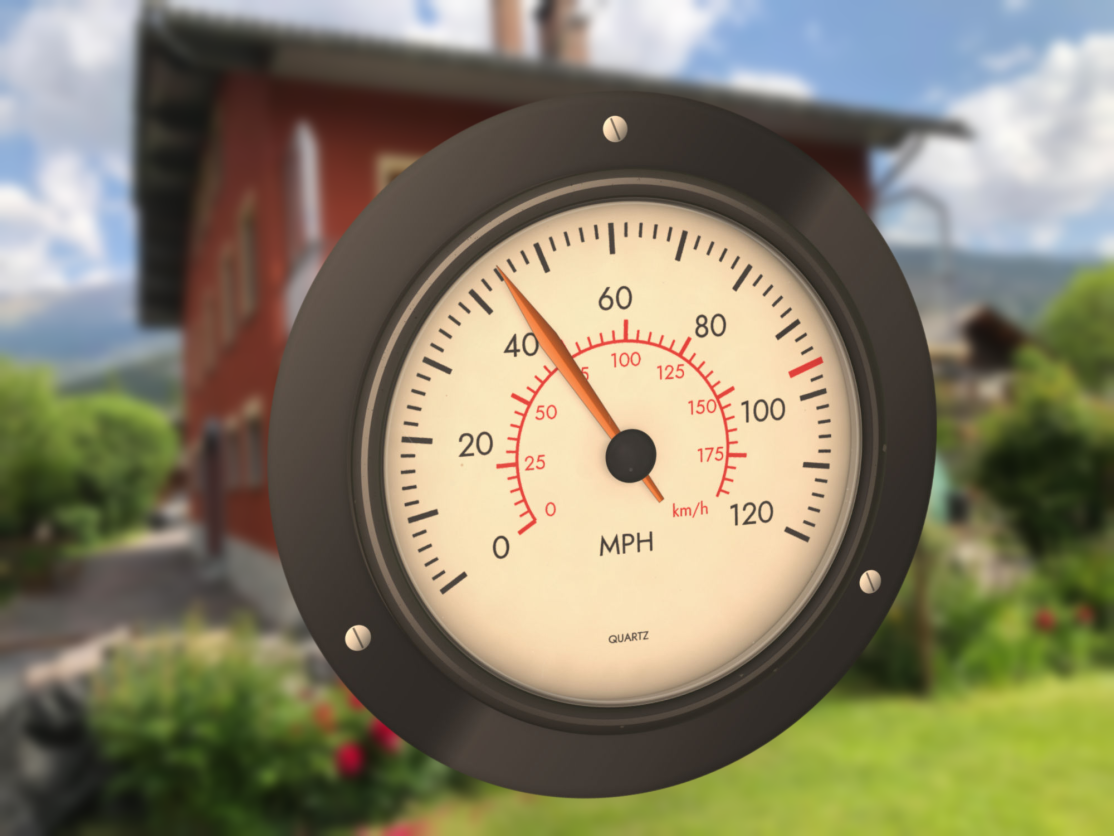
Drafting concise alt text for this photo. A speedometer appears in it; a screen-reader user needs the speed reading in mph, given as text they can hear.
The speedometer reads 44 mph
